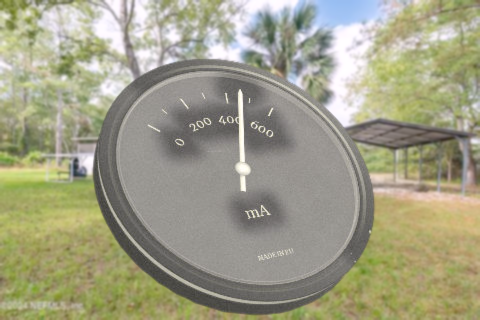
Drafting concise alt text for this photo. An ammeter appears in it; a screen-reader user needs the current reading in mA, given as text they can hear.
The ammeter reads 450 mA
